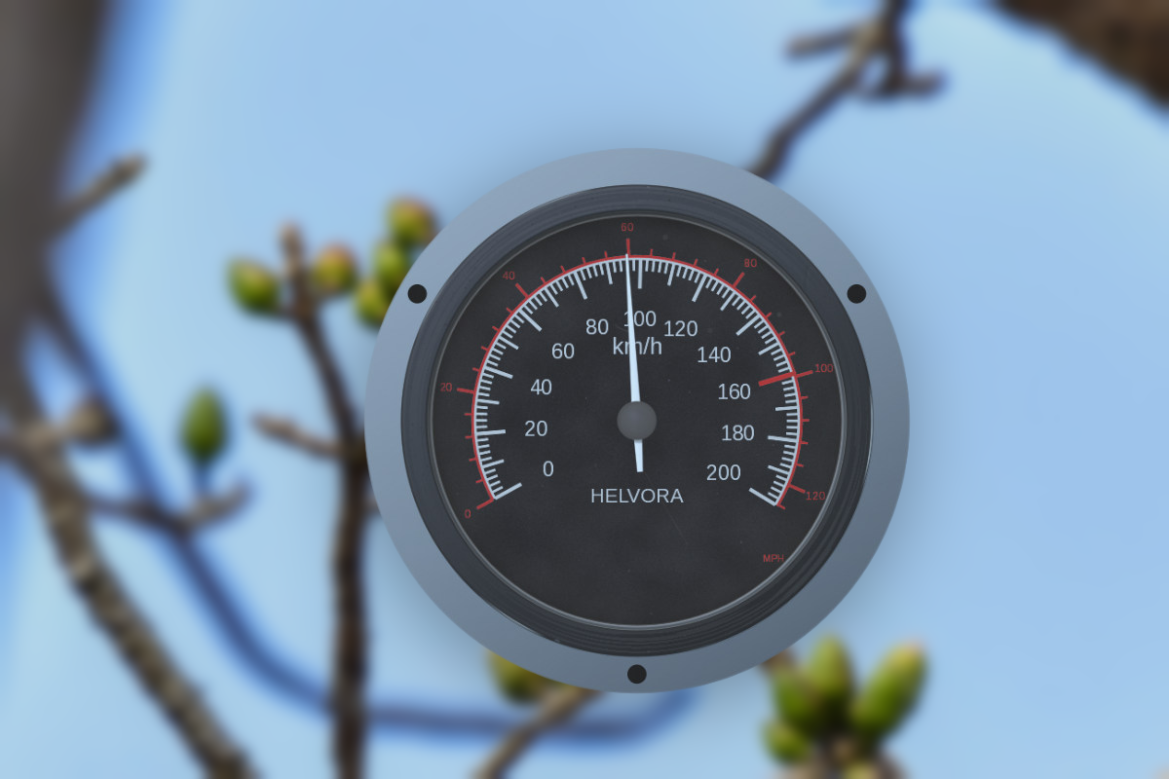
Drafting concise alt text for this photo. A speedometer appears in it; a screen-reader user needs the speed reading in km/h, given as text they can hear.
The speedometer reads 96 km/h
